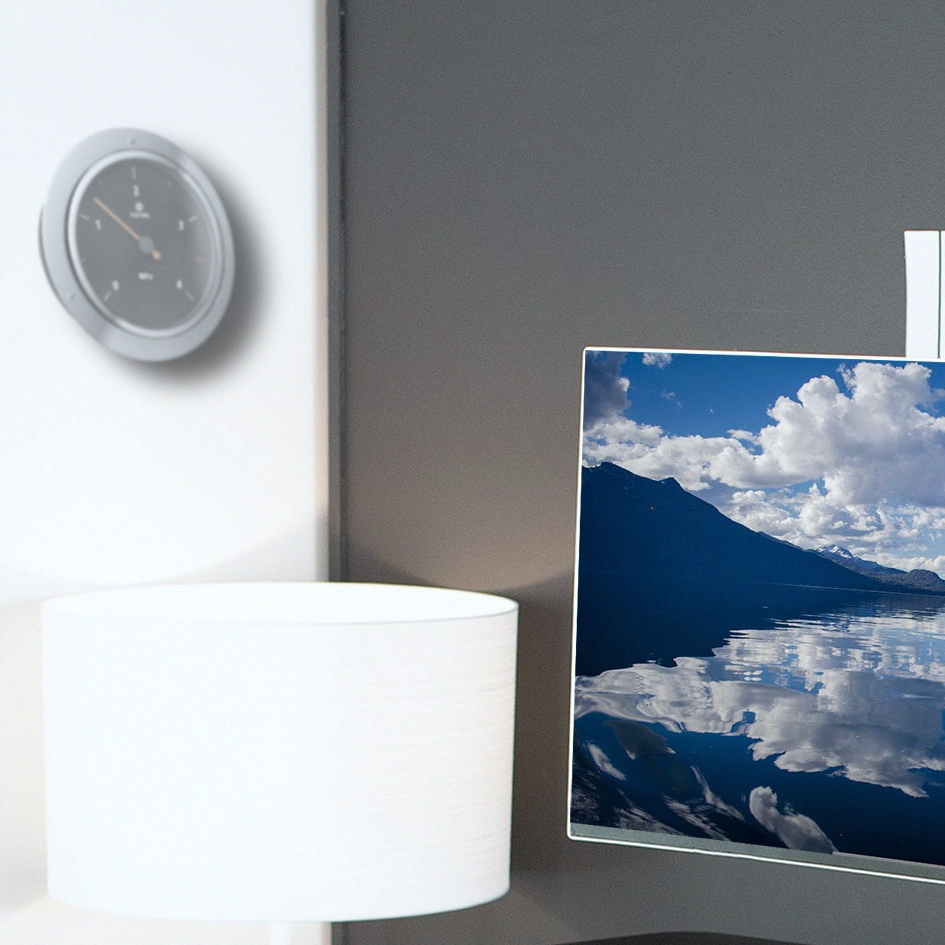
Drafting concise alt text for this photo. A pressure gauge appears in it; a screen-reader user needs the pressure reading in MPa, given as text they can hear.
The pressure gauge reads 1.25 MPa
